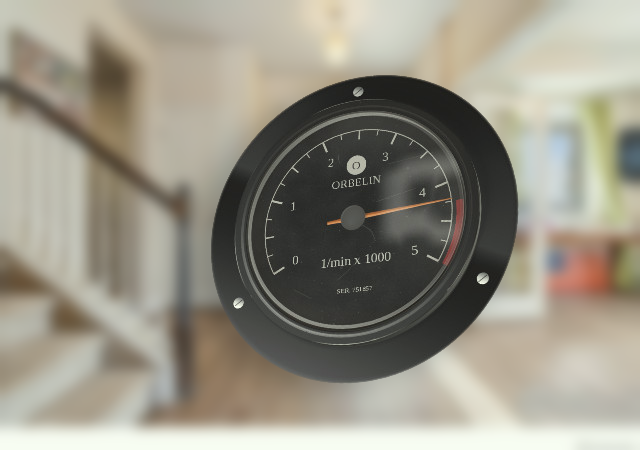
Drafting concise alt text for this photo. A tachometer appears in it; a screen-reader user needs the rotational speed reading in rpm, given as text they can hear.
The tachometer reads 4250 rpm
